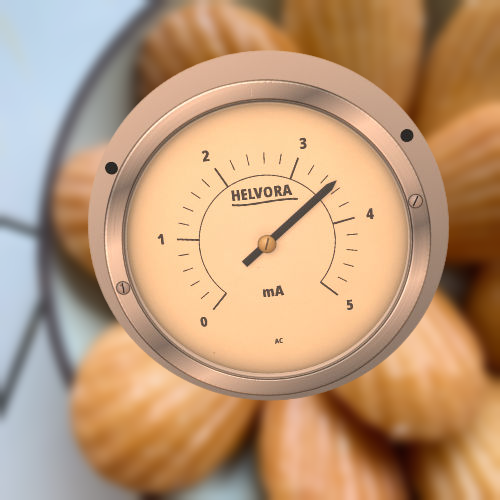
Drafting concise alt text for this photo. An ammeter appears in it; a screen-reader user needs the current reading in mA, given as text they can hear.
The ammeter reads 3.5 mA
